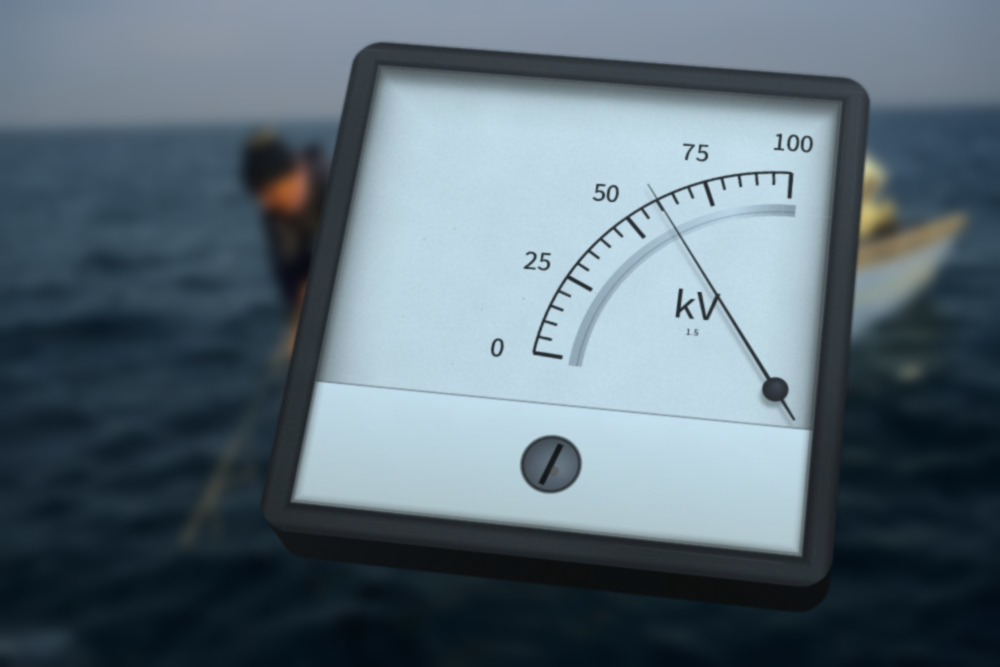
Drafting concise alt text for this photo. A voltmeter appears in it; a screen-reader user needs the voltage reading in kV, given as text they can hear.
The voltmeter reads 60 kV
